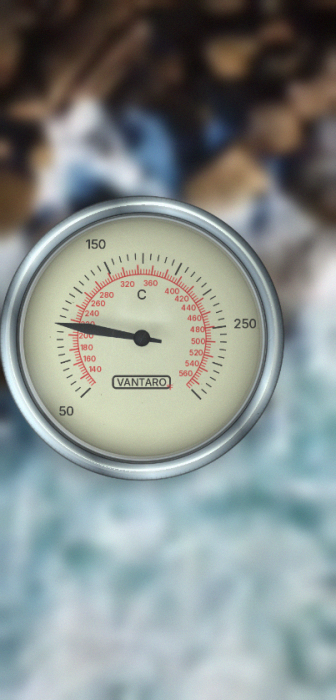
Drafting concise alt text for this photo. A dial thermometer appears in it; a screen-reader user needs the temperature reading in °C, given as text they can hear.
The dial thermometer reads 100 °C
